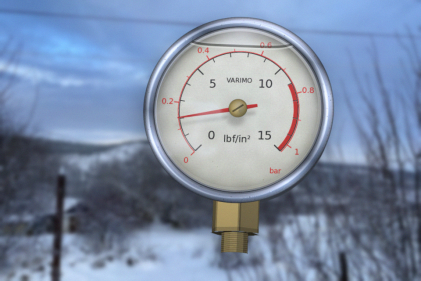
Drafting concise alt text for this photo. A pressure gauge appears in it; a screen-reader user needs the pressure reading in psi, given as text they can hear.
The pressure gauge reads 2 psi
